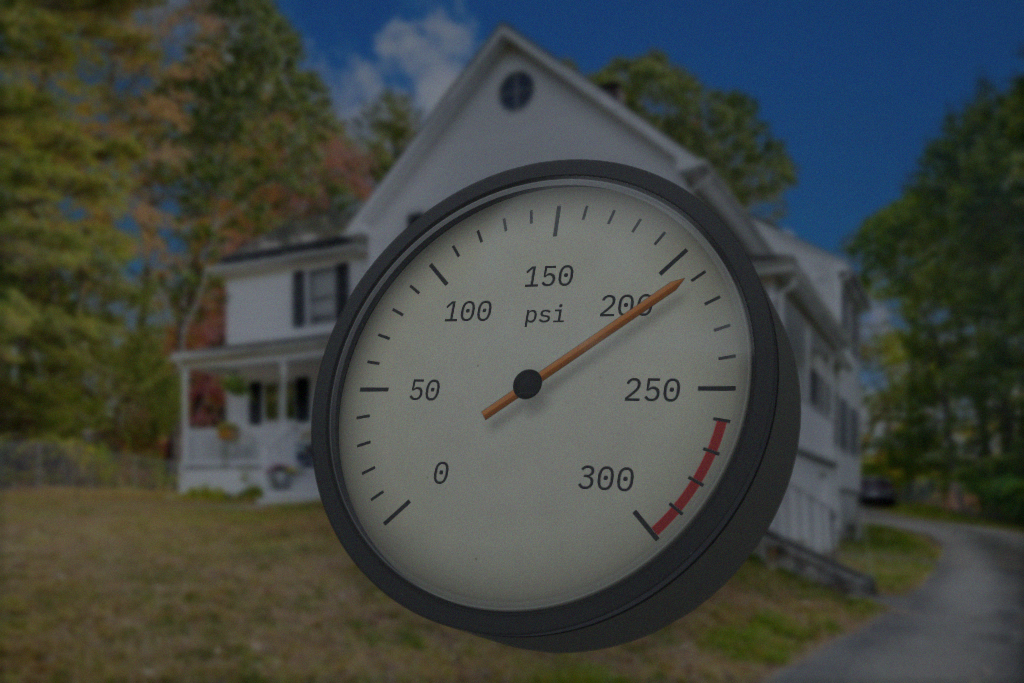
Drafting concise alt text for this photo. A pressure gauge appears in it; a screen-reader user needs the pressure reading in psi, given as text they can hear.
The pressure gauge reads 210 psi
